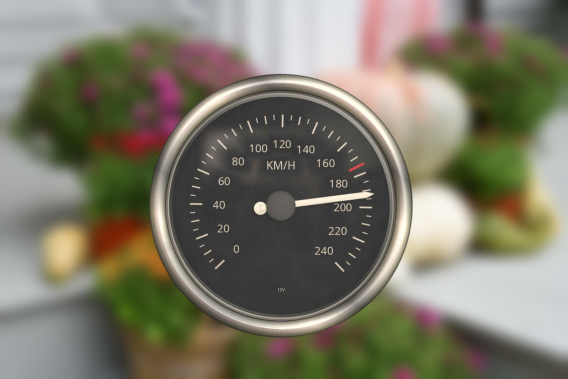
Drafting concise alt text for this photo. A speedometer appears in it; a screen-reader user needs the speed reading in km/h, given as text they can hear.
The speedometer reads 192.5 km/h
